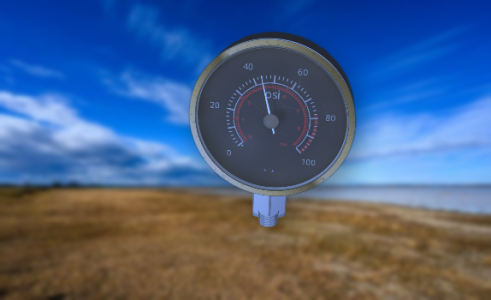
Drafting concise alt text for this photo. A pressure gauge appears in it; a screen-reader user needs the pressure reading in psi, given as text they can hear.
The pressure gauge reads 44 psi
